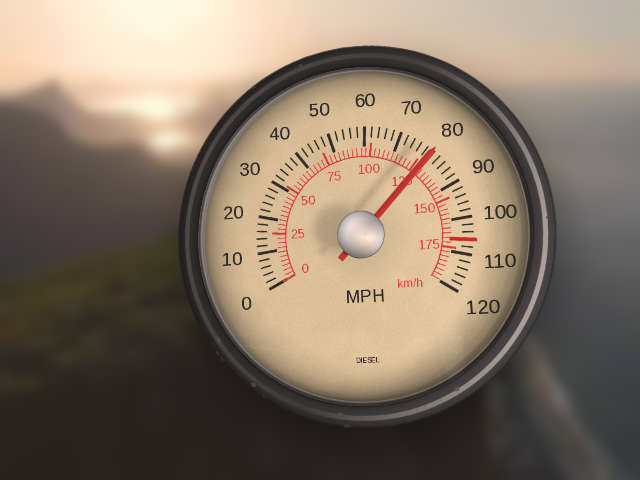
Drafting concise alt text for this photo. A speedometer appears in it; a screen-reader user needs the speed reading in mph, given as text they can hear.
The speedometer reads 80 mph
